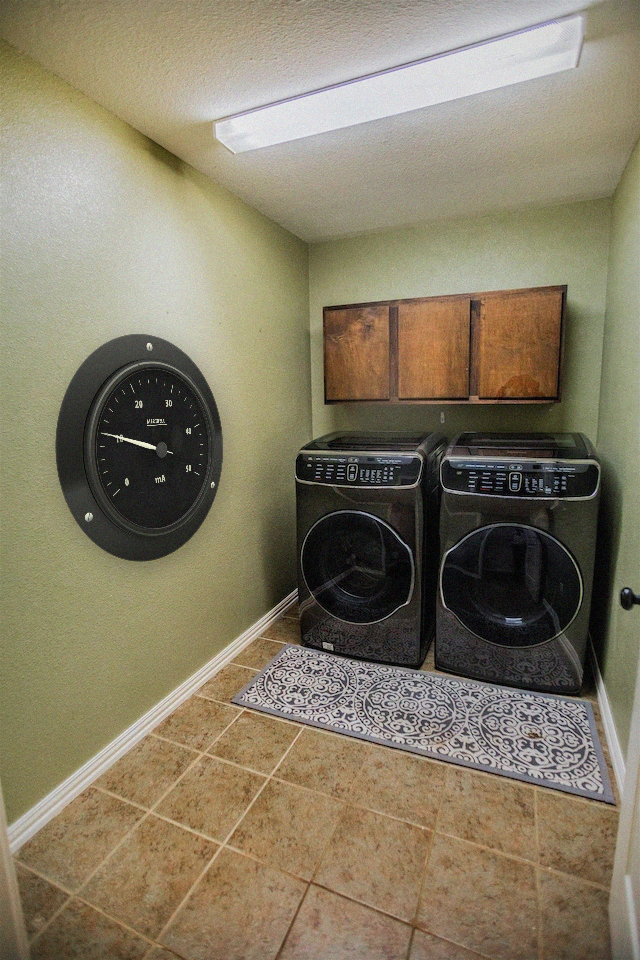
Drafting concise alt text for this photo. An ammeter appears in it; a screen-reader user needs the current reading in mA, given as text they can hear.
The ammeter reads 10 mA
